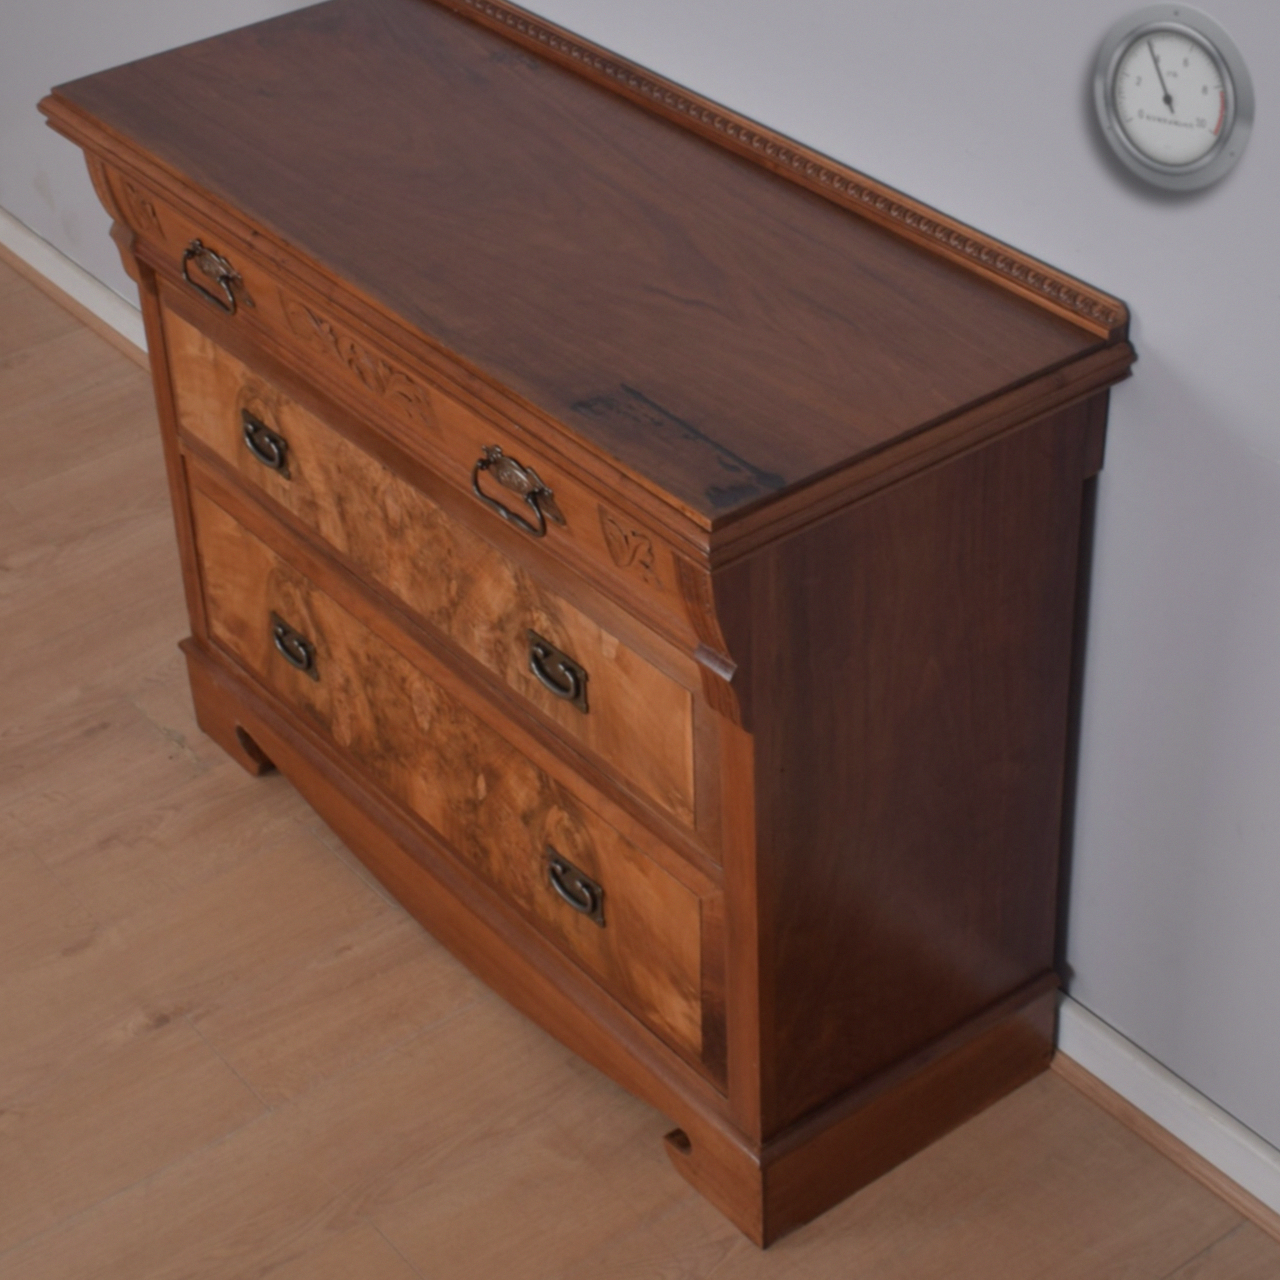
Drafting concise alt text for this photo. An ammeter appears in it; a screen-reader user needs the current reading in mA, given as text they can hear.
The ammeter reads 4 mA
